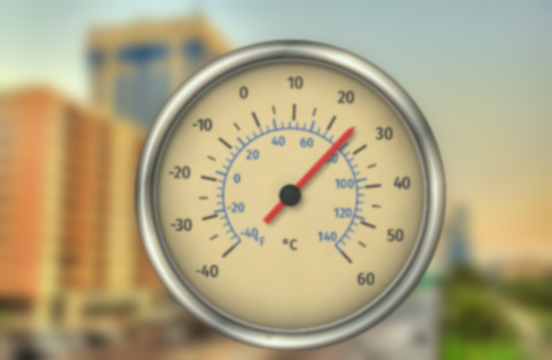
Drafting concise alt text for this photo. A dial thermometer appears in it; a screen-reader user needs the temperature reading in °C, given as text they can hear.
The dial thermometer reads 25 °C
